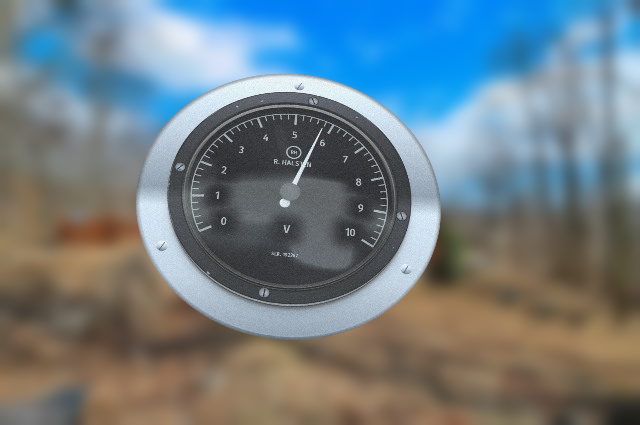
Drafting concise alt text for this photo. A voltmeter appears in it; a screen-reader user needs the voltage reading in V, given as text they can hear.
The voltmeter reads 5.8 V
